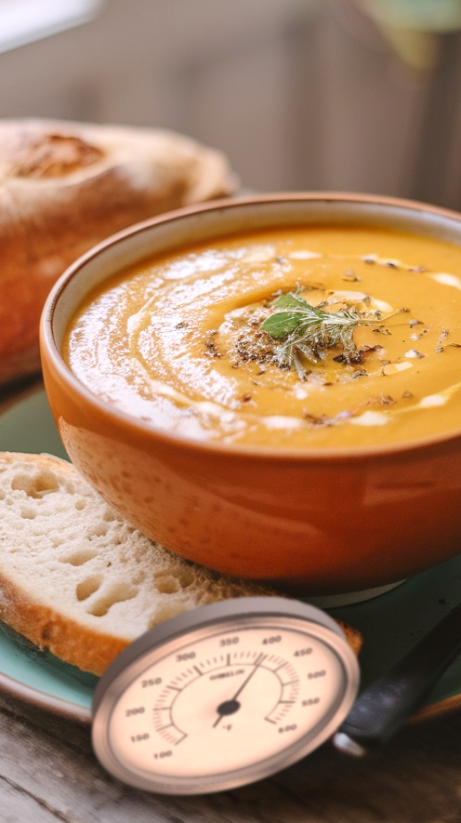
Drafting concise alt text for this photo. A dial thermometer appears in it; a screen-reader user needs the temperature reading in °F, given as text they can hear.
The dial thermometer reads 400 °F
